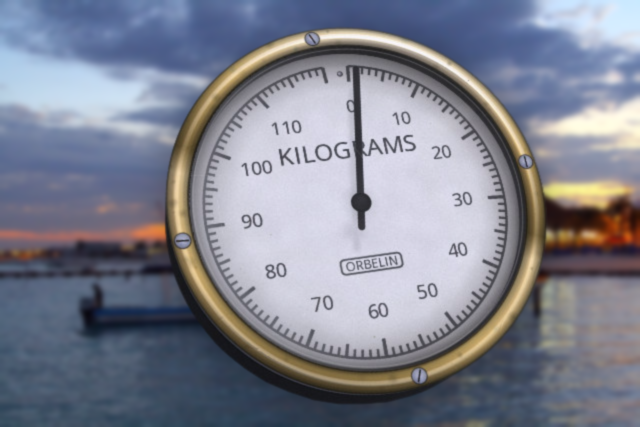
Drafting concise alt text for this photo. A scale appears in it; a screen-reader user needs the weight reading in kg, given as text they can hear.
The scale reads 1 kg
